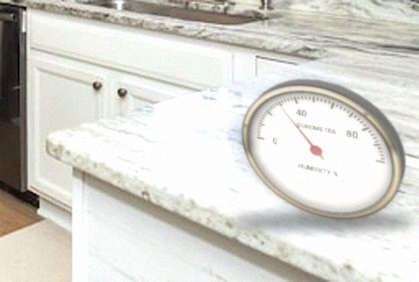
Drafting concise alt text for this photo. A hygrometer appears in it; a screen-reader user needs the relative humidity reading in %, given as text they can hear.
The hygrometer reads 30 %
